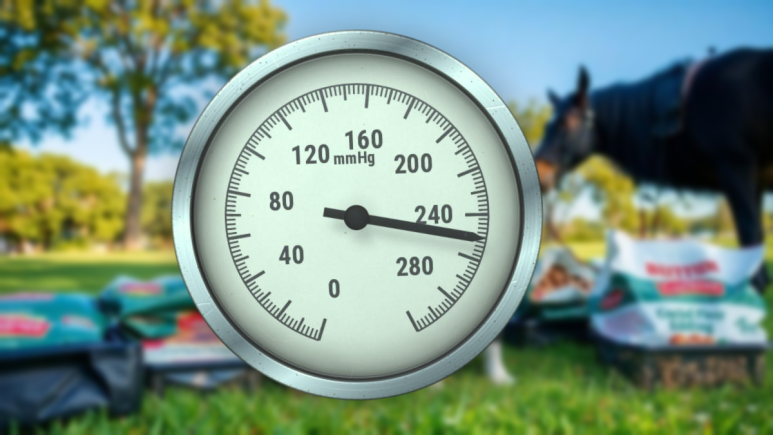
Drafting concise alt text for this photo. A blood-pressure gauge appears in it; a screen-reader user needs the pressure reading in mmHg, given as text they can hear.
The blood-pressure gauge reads 250 mmHg
